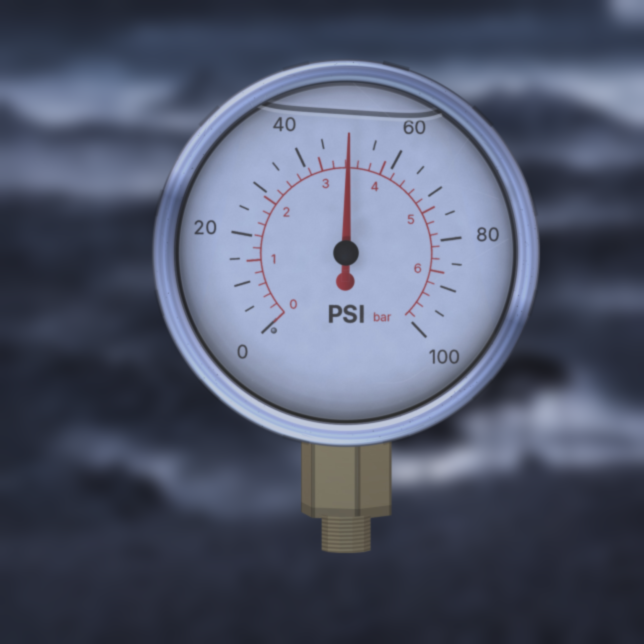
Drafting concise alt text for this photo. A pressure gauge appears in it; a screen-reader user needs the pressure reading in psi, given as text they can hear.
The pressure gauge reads 50 psi
